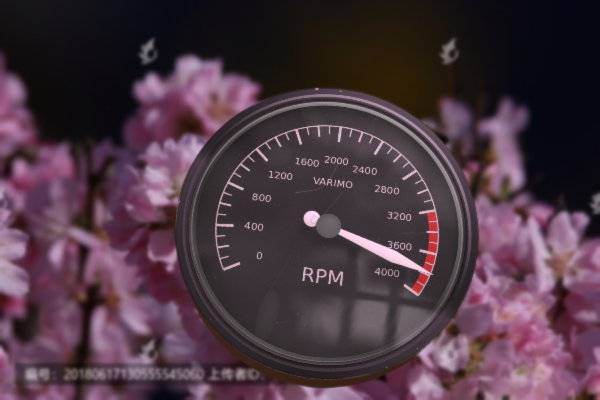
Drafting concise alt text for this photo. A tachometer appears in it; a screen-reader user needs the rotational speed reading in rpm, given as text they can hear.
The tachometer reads 3800 rpm
